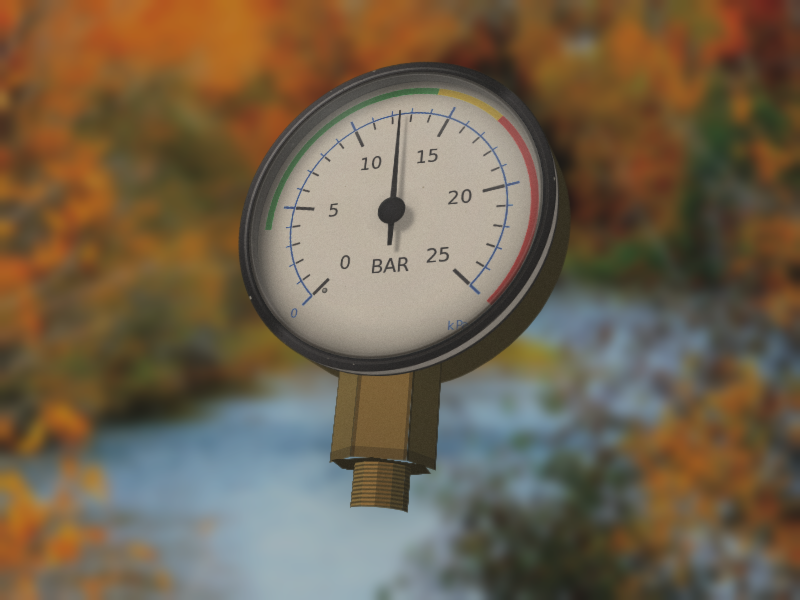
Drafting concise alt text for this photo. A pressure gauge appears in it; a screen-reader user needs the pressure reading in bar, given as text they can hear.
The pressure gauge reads 12.5 bar
